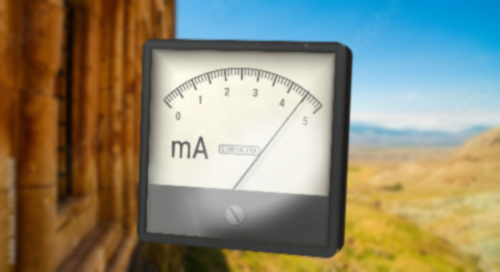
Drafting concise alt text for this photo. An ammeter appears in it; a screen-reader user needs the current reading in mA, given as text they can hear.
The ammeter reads 4.5 mA
